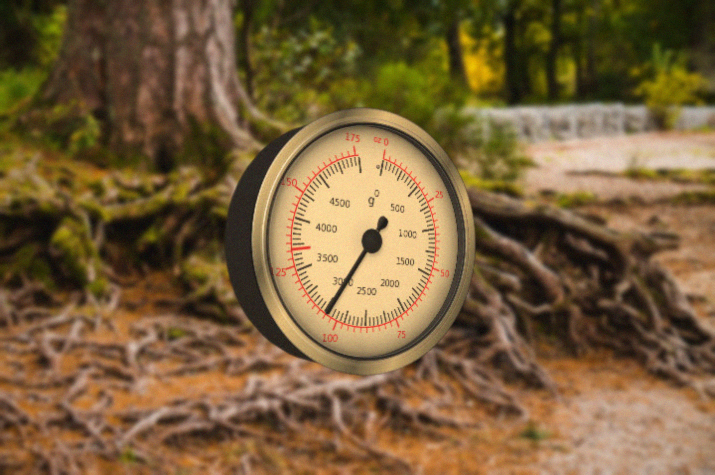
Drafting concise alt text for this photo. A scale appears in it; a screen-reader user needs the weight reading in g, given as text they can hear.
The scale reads 3000 g
